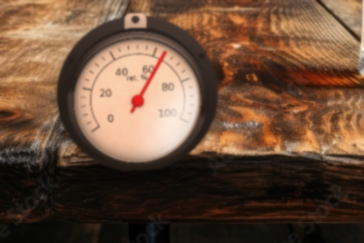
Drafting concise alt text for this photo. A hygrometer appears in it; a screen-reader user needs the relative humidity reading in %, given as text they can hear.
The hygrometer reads 64 %
